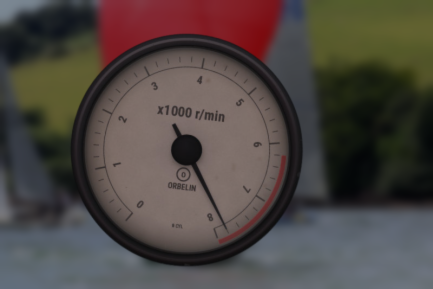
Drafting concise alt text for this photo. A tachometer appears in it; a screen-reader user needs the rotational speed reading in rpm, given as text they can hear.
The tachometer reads 7800 rpm
